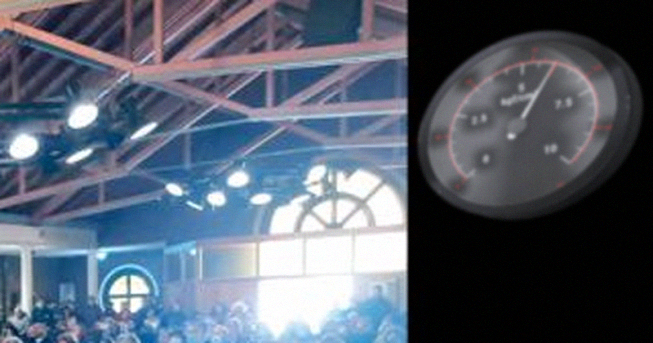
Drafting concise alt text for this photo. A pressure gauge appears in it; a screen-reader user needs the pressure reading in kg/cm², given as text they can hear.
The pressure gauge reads 6 kg/cm²
